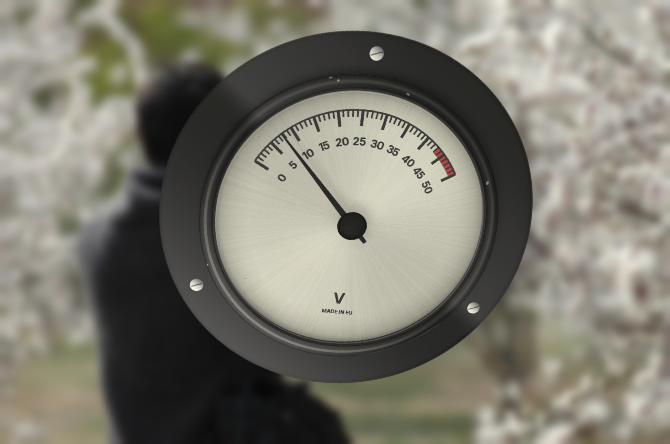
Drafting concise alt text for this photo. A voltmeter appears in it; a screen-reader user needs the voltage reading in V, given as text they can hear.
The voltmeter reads 8 V
